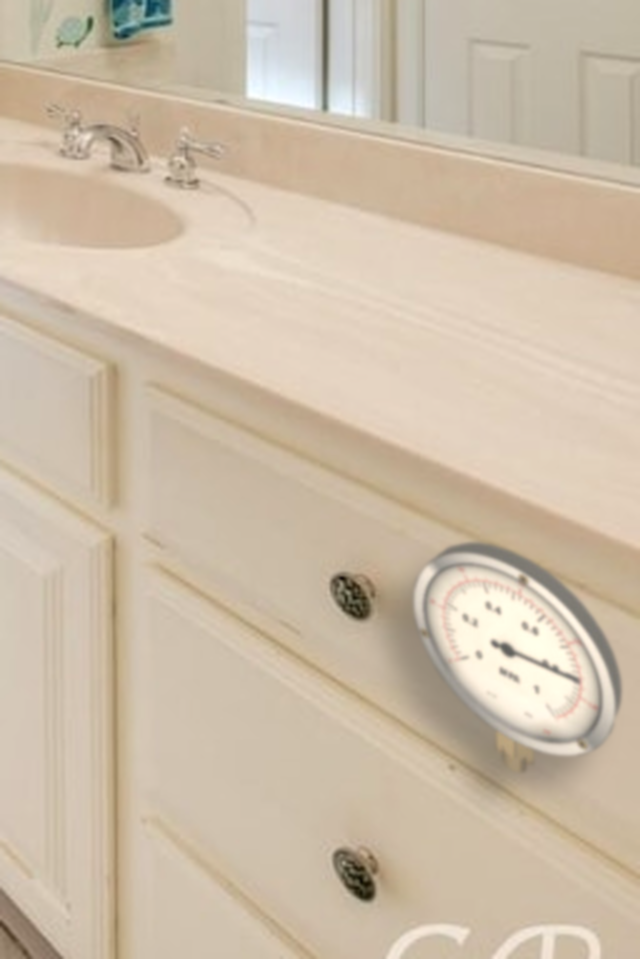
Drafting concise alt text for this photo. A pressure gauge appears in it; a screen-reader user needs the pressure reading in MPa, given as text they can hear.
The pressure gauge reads 0.8 MPa
